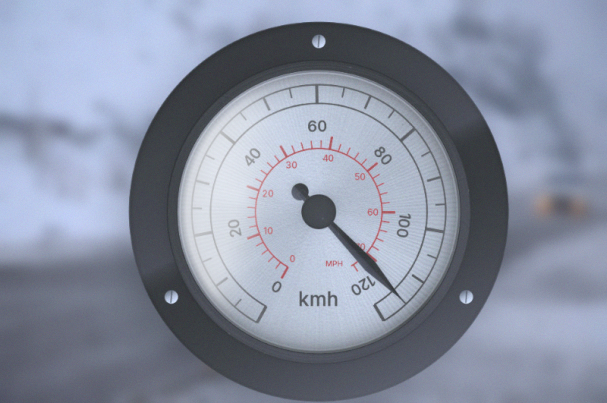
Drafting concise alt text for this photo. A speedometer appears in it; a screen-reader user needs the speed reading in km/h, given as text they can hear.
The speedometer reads 115 km/h
